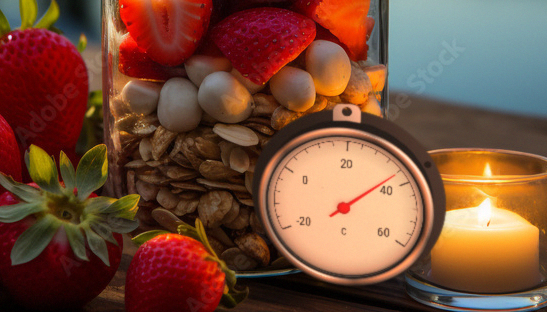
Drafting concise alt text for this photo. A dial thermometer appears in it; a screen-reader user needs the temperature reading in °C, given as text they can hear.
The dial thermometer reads 36 °C
